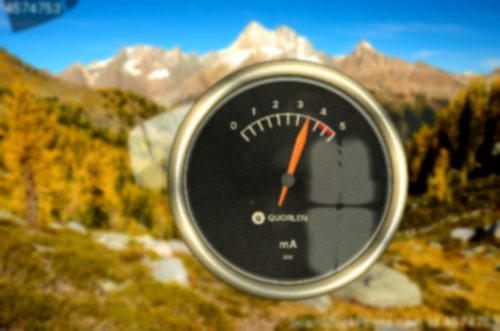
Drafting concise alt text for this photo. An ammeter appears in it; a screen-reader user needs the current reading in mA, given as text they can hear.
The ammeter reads 3.5 mA
